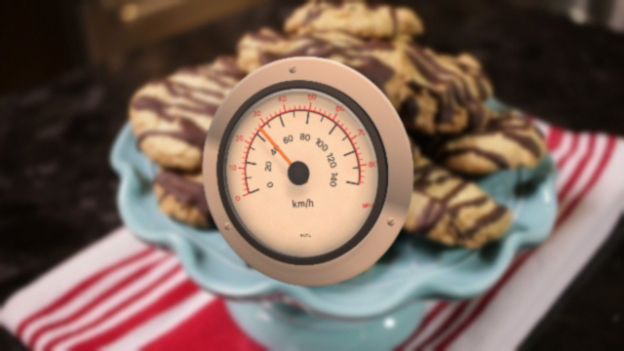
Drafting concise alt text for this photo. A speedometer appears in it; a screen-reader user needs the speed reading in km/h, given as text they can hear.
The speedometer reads 45 km/h
